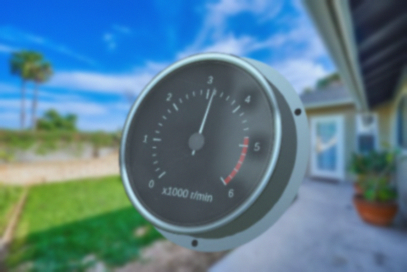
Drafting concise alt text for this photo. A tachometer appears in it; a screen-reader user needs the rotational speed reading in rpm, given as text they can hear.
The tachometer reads 3200 rpm
